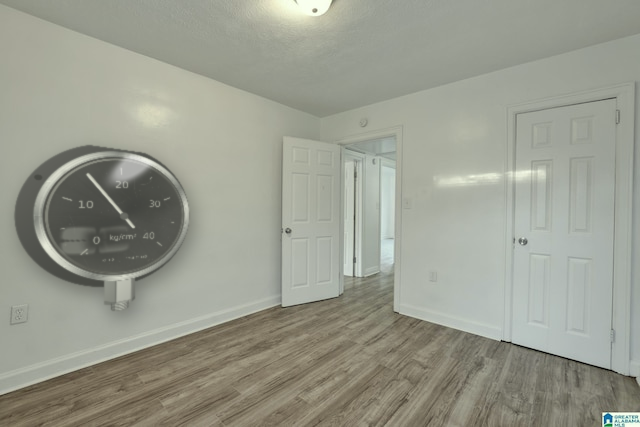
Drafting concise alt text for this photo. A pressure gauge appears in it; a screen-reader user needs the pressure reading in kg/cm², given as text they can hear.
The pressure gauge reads 15 kg/cm²
